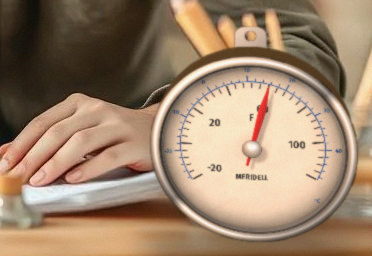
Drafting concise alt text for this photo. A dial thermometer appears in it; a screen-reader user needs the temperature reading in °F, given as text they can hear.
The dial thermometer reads 60 °F
